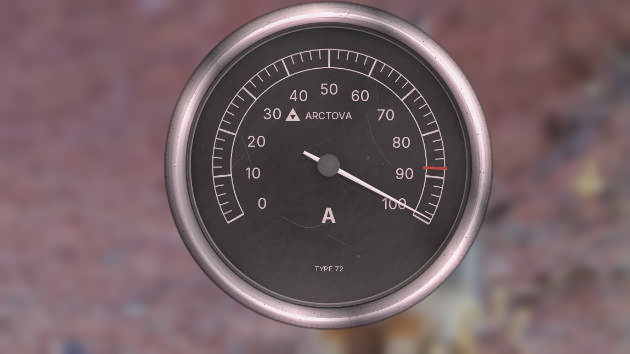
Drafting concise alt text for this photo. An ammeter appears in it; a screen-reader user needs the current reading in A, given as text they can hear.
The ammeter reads 99 A
